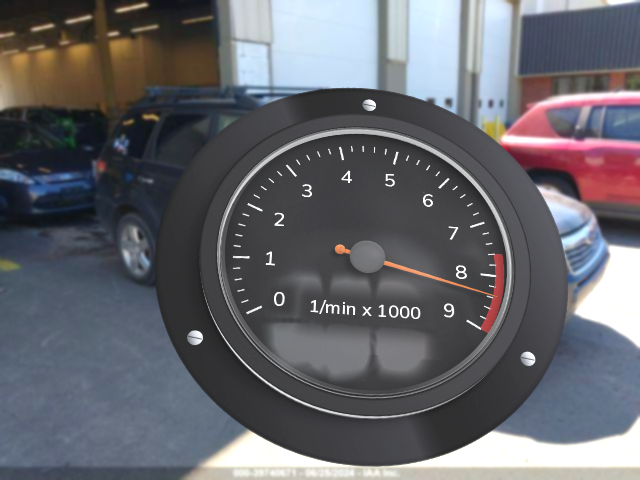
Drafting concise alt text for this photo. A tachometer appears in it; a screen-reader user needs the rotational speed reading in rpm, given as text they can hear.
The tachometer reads 8400 rpm
